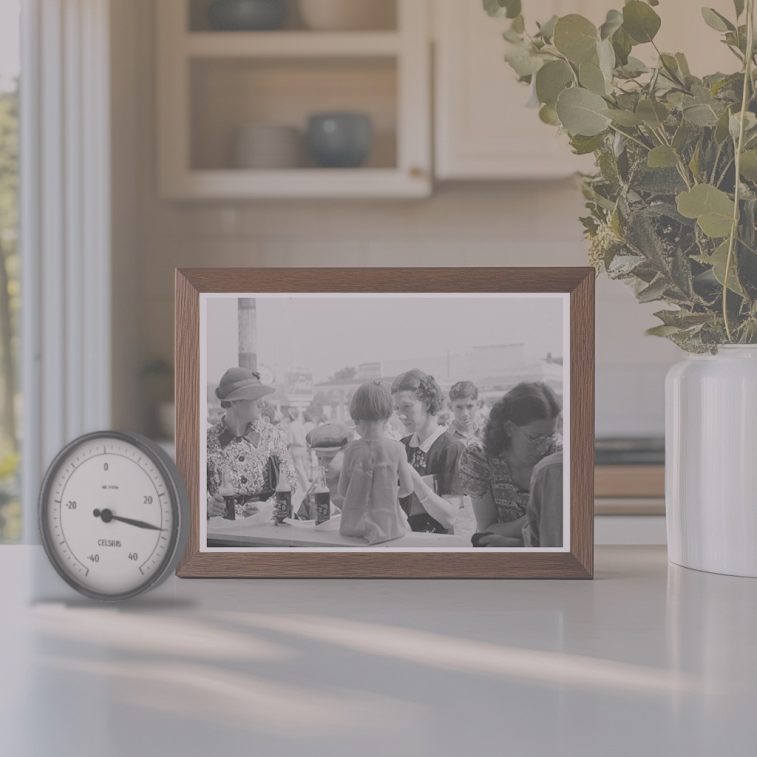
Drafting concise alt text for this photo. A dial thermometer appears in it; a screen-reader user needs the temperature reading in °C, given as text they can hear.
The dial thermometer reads 28 °C
